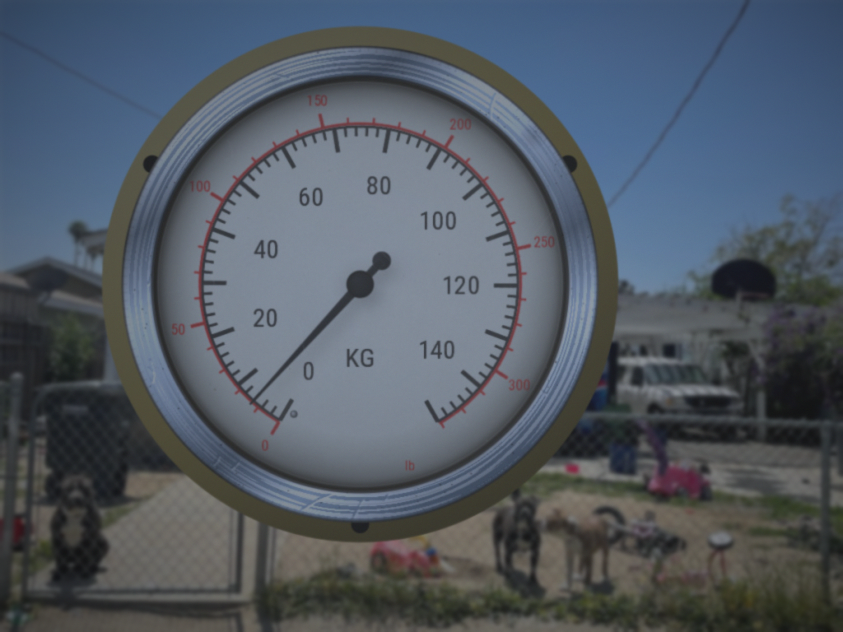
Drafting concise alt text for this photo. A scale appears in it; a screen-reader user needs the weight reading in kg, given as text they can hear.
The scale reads 6 kg
